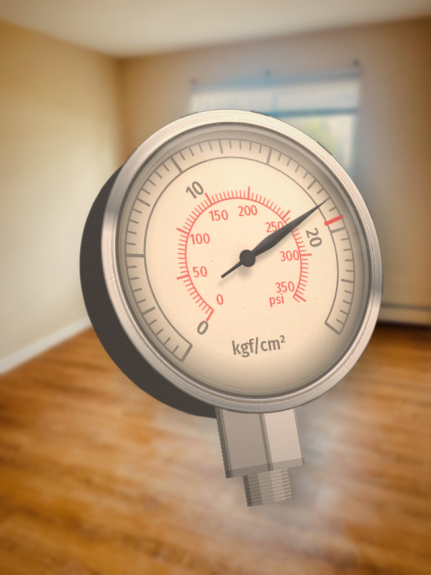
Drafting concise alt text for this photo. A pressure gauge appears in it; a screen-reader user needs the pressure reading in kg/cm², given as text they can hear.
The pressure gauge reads 18.5 kg/cm²
